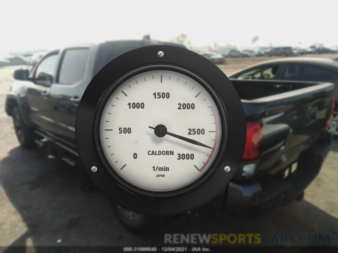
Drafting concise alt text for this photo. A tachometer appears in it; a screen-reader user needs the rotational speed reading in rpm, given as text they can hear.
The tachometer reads 2700 rpm
